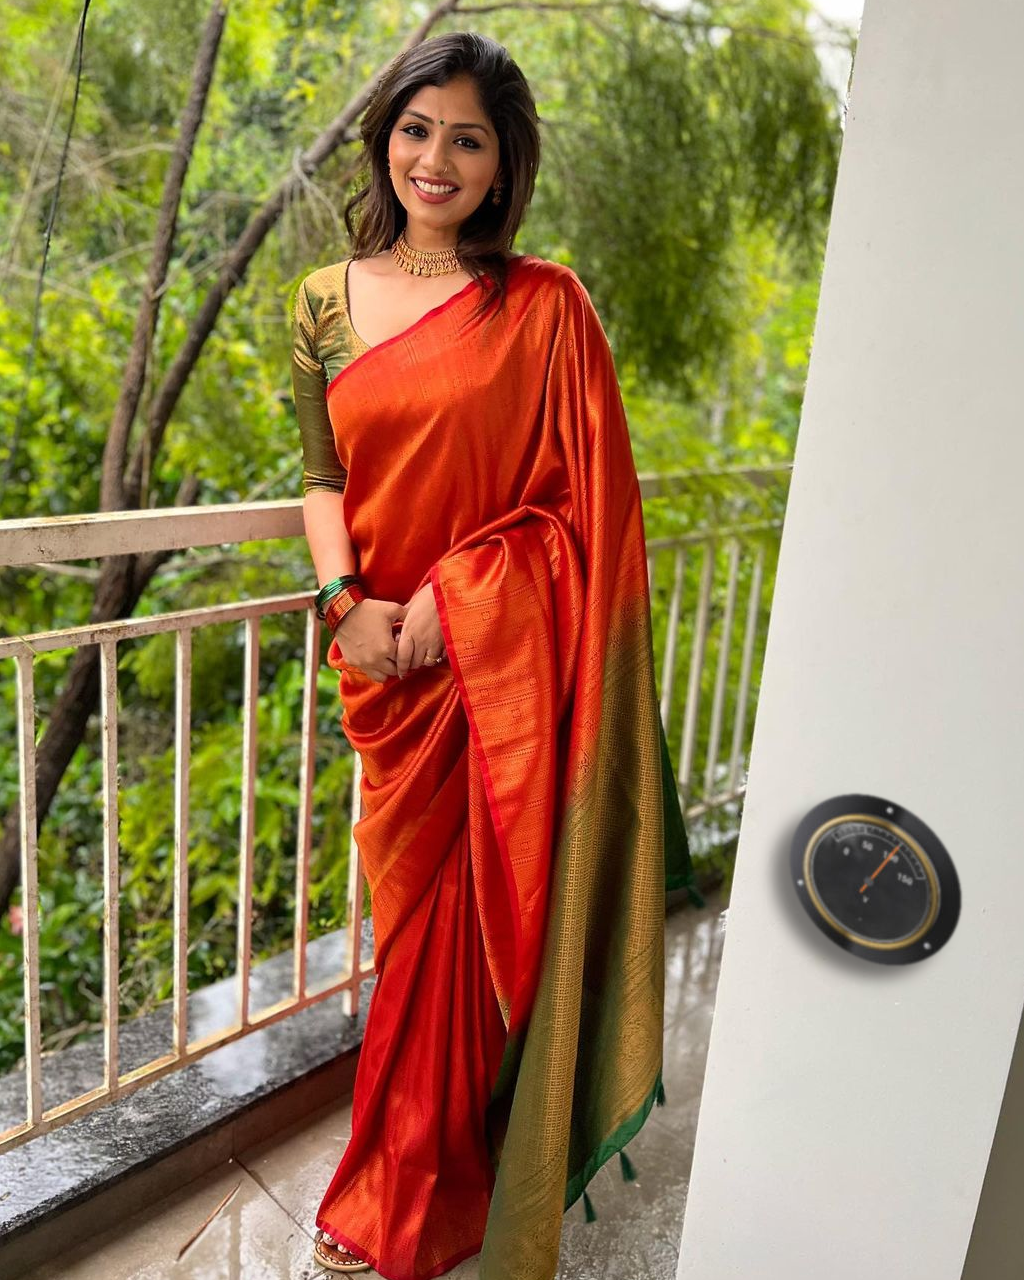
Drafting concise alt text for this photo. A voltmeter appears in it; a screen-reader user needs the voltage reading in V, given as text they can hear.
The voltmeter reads 100 V
